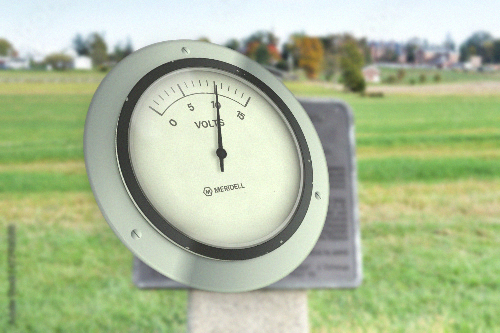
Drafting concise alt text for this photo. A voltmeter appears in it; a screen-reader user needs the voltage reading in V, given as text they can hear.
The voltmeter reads 10 V
